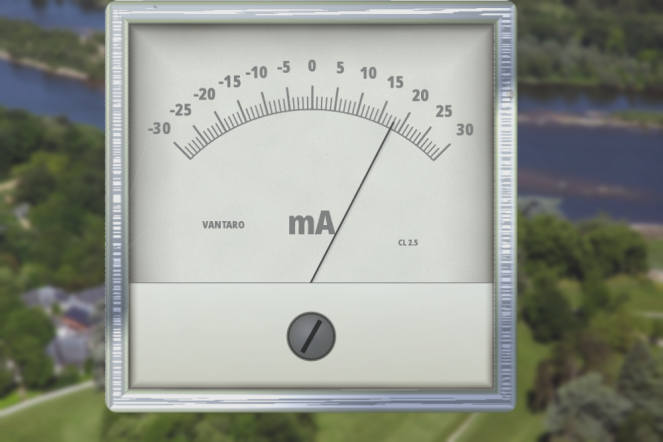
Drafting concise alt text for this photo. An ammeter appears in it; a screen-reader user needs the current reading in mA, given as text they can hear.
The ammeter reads 18 mA
